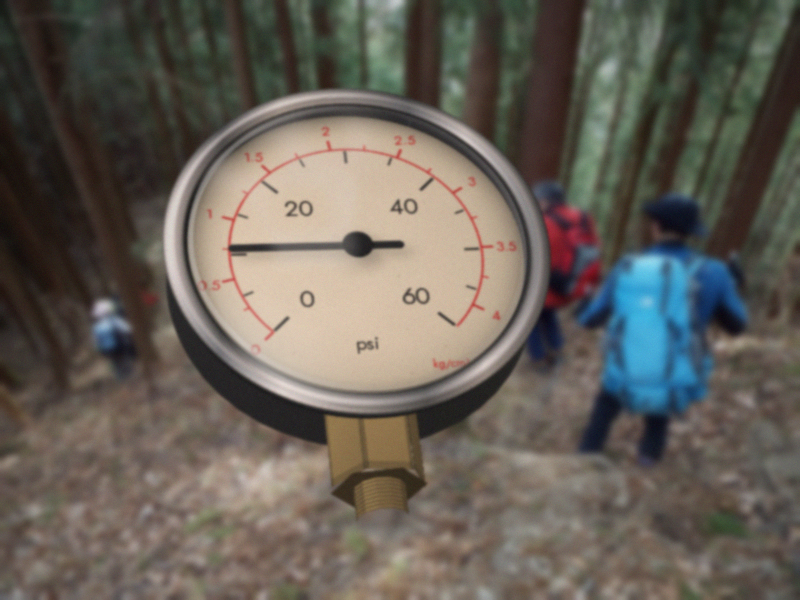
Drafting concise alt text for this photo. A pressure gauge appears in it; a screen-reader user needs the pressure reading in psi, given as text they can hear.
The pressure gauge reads 10 psi
